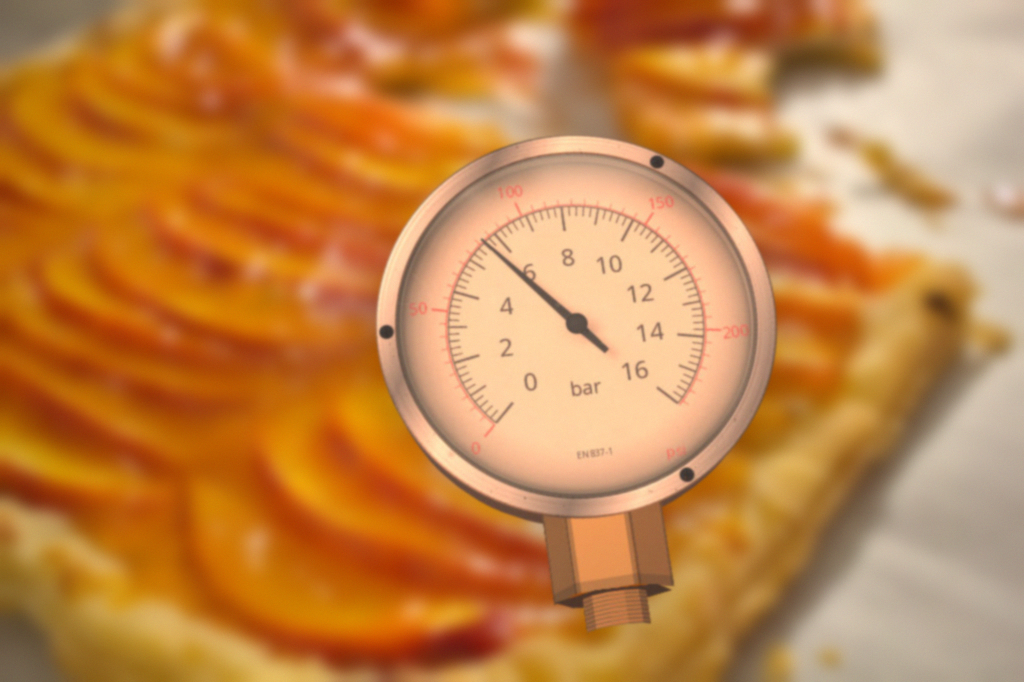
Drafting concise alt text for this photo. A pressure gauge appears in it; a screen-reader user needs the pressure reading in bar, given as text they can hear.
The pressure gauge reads 5.6 bar
